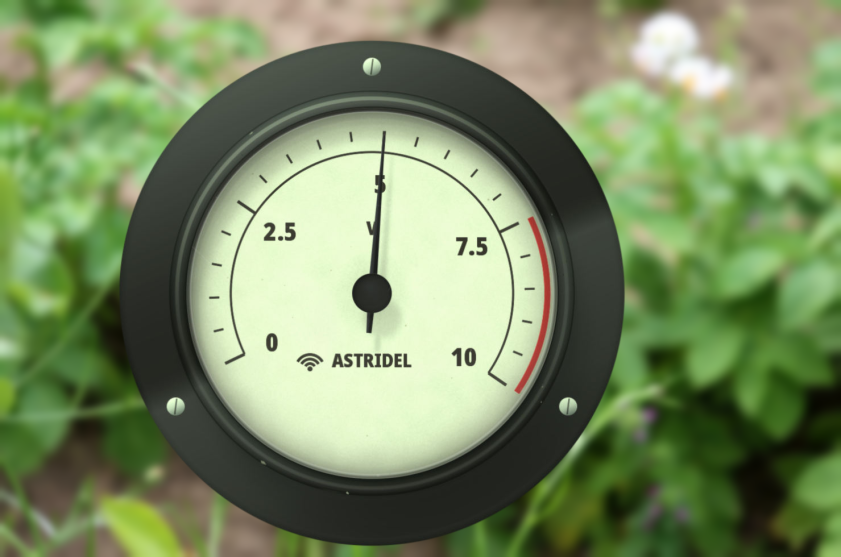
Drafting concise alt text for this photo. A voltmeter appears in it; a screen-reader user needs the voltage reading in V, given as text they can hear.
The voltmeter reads 5 V
